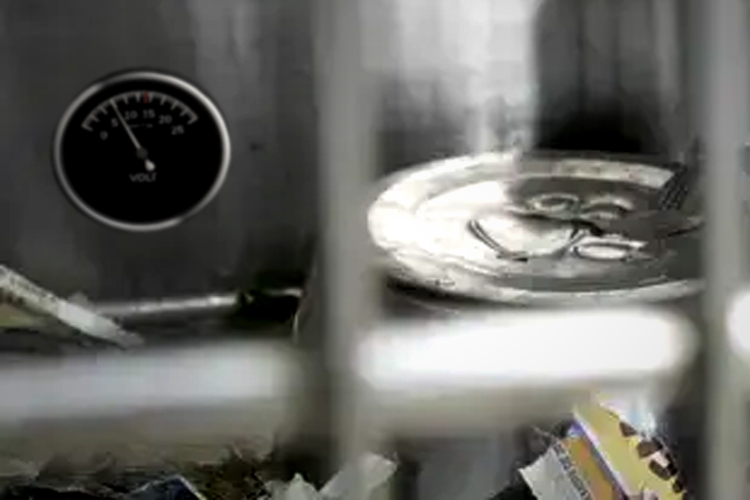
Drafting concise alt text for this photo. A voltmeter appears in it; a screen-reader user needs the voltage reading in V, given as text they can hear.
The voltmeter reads 7.5 V
